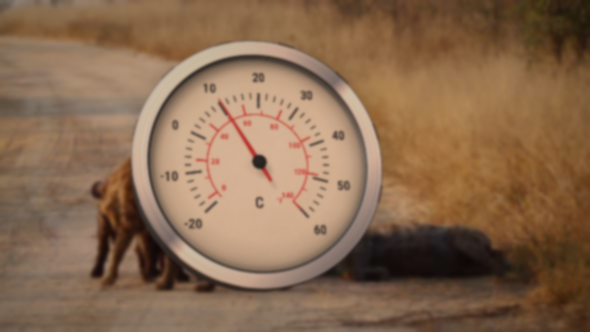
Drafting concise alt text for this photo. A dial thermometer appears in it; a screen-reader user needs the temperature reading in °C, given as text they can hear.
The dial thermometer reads 10 °C
